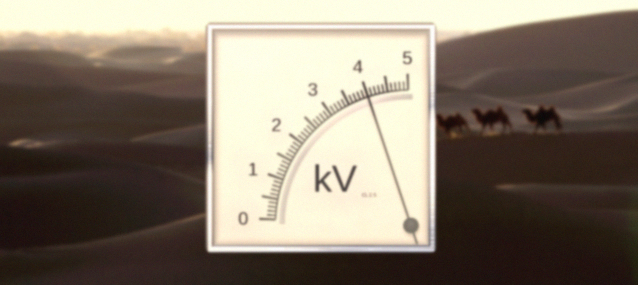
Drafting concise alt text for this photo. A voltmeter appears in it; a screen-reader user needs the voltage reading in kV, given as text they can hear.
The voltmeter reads 4 kV
